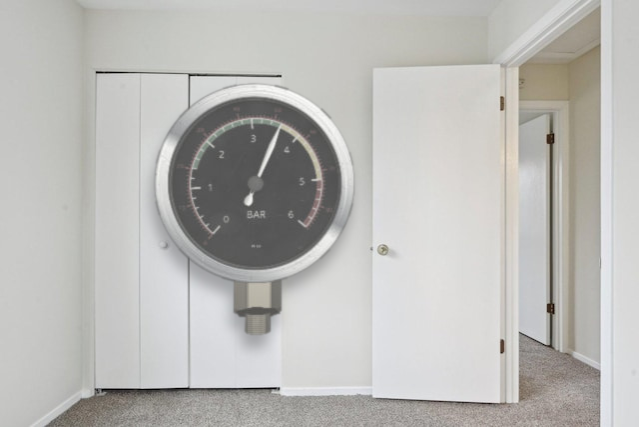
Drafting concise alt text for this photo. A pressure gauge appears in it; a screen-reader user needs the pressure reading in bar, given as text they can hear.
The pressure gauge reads 3.6 bar
